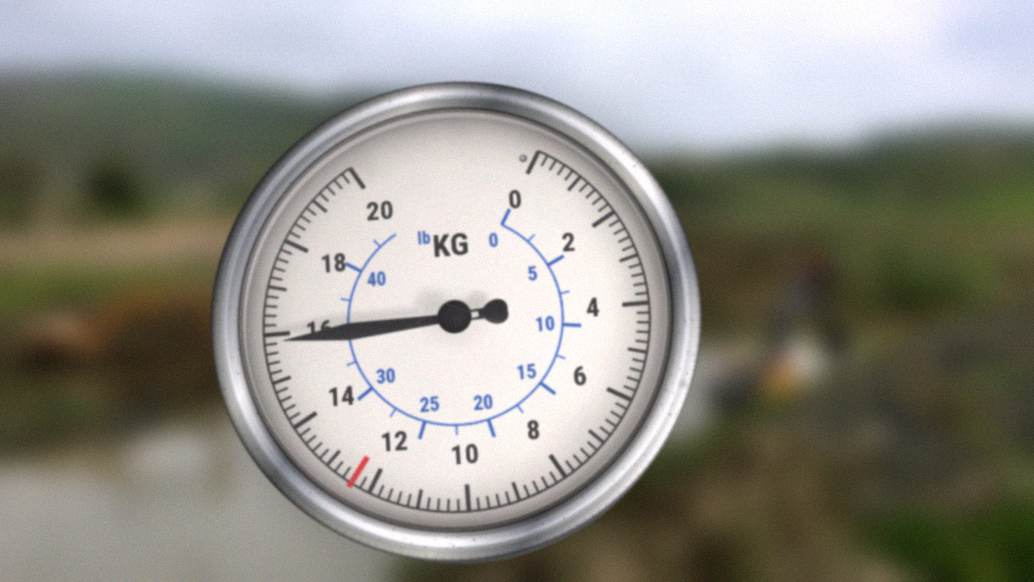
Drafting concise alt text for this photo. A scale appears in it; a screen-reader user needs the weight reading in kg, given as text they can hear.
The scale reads 15.8 kg
